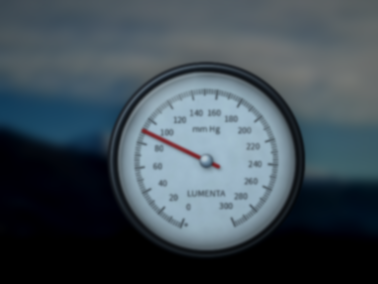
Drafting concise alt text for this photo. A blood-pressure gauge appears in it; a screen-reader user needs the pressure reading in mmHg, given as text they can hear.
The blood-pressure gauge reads 90 mmHg
